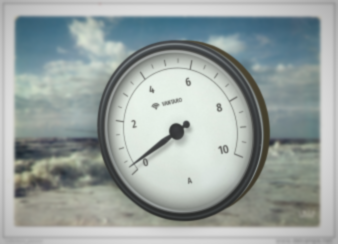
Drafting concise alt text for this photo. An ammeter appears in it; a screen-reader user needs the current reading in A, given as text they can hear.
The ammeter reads 0.25 A
